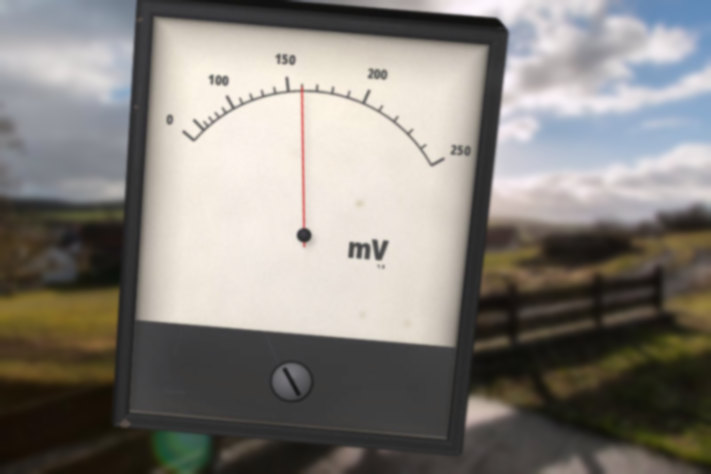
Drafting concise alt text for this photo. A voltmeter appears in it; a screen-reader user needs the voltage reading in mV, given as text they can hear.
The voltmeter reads 160 mV
